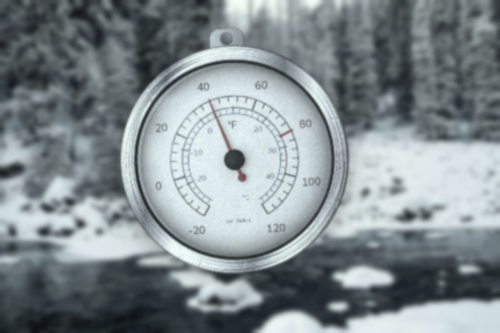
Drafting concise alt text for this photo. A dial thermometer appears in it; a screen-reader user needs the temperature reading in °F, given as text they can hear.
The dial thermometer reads 40 °F
